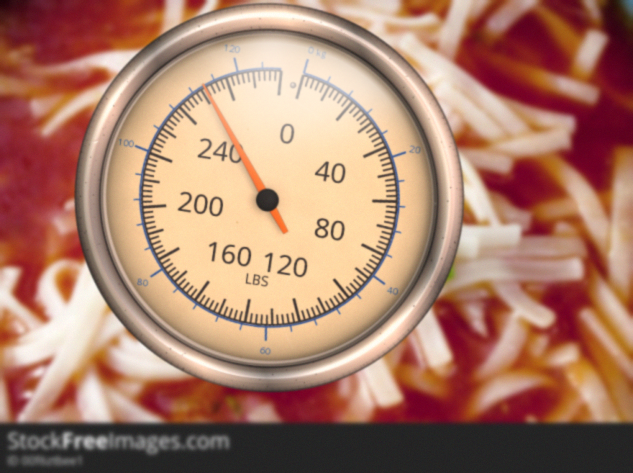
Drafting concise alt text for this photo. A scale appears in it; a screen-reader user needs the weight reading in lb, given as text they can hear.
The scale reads 252 lb
